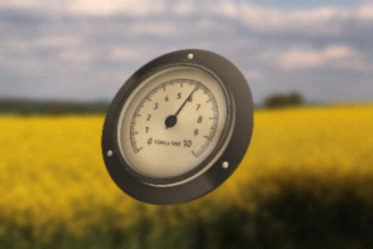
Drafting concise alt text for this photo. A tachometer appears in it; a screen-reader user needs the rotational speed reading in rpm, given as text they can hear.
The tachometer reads 6000 rpm
